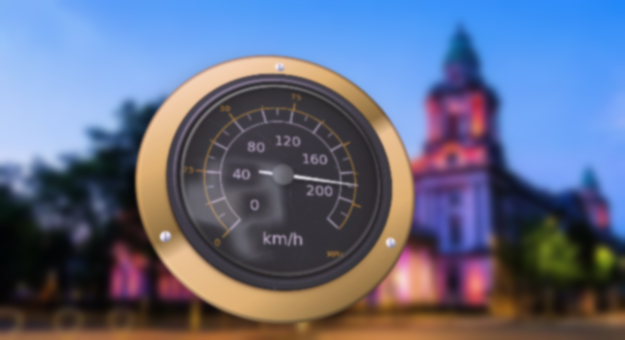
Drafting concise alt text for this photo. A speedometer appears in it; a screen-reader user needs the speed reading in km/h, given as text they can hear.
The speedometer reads 190 km/h
